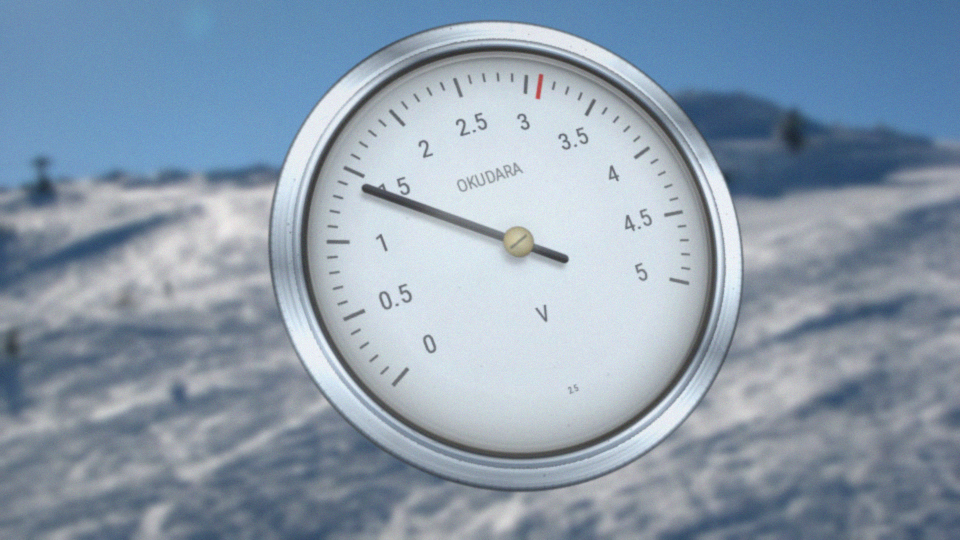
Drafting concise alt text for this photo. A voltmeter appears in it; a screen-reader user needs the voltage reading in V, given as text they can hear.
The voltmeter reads 1.4 V
